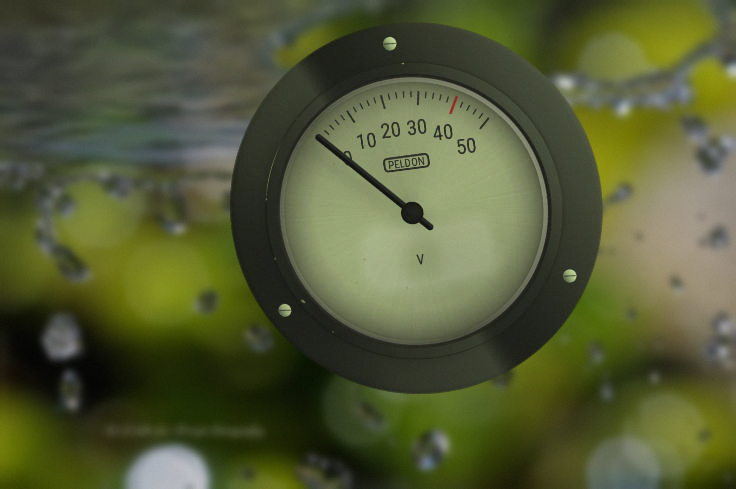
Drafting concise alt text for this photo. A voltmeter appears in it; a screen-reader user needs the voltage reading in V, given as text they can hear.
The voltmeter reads 0 V
